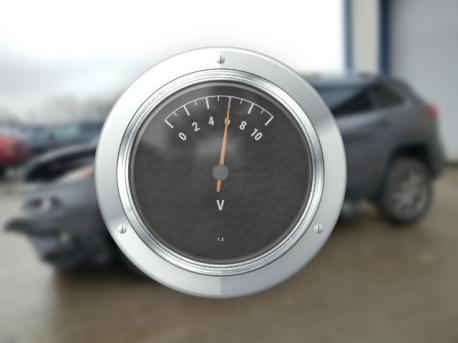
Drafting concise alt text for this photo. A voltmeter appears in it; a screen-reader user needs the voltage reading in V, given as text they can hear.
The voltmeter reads 6 V
